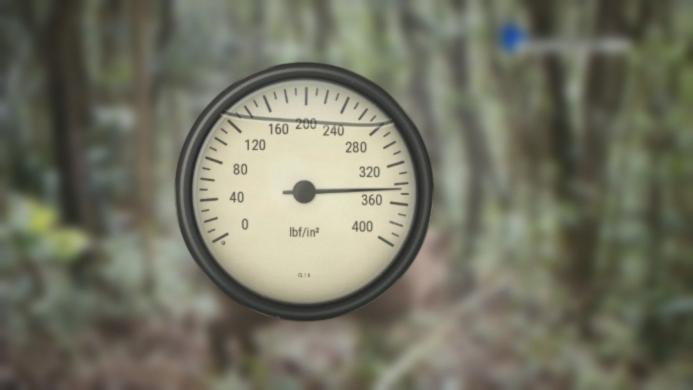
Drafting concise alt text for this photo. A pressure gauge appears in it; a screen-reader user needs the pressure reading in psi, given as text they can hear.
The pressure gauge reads 345 psi
